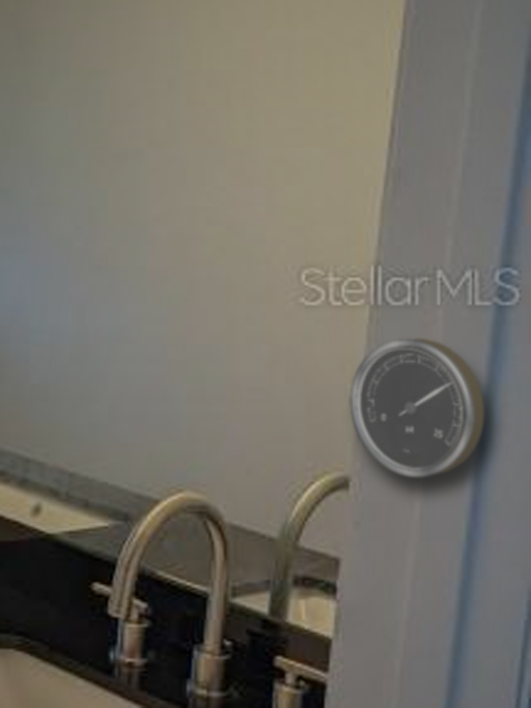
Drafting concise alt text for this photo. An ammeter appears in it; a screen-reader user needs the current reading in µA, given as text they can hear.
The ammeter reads 17.5 µA
